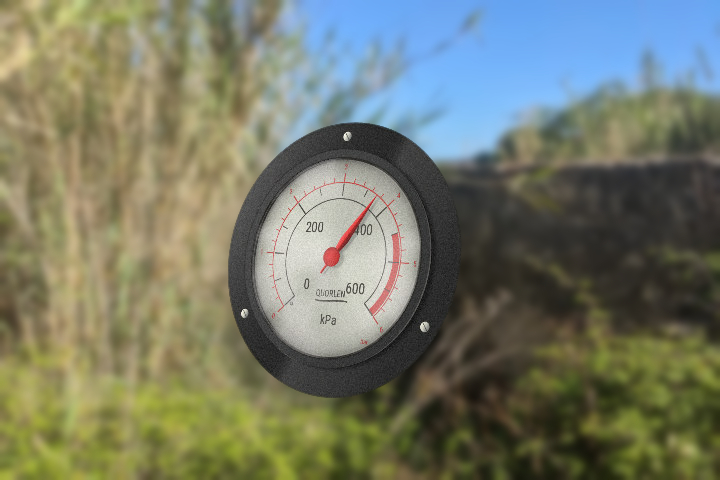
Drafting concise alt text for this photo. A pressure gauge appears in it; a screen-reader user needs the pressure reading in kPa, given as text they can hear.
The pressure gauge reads 375 kPa
